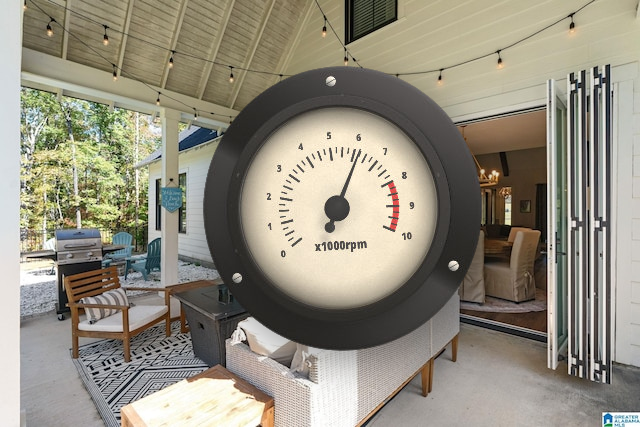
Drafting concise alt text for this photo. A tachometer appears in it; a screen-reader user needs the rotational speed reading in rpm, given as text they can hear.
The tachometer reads 6250 rpm
